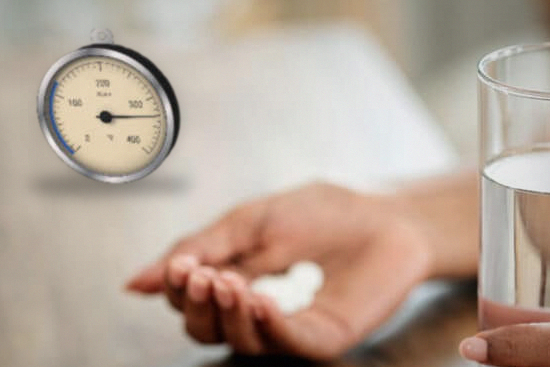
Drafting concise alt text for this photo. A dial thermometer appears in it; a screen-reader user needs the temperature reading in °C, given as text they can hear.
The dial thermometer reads 330 °C
